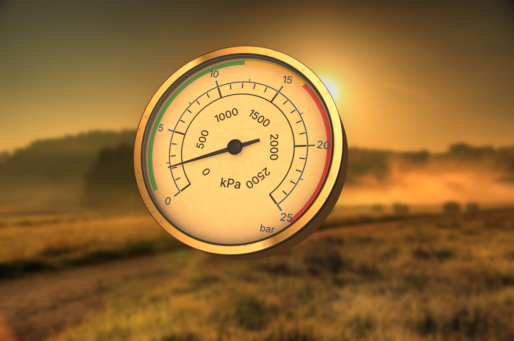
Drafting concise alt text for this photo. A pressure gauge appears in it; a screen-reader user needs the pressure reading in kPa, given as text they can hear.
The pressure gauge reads 200 kPa
